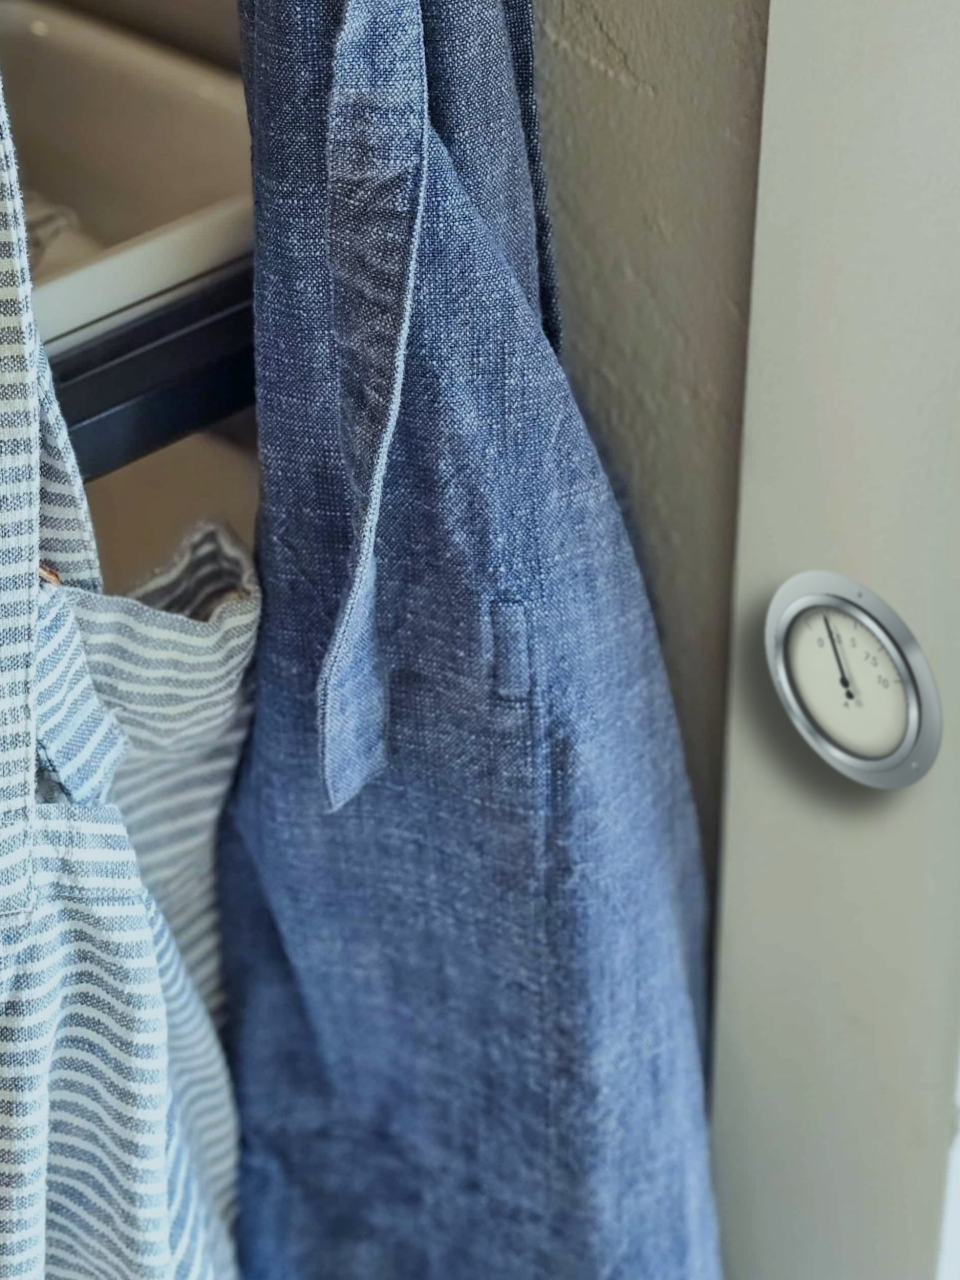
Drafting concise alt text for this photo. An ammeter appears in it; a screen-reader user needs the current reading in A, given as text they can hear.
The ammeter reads 2.5 A
